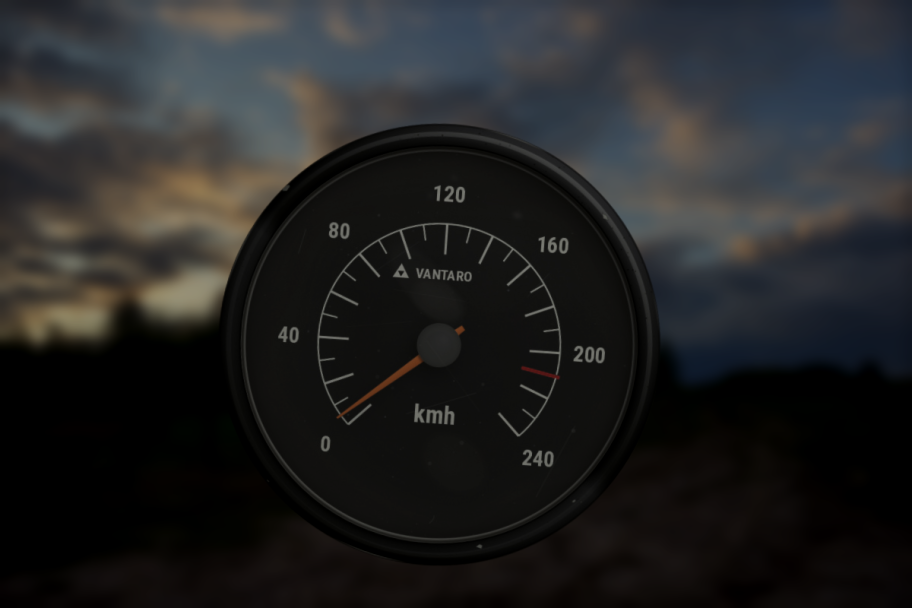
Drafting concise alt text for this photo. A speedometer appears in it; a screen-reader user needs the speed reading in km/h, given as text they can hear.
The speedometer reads 5 km/h
